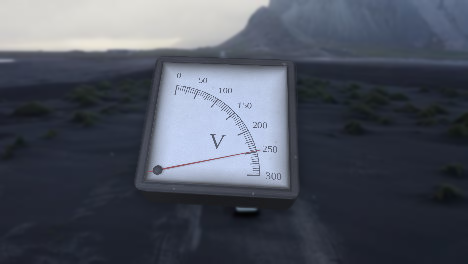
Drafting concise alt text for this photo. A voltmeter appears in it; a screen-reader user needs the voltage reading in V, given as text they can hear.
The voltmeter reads 250 V
